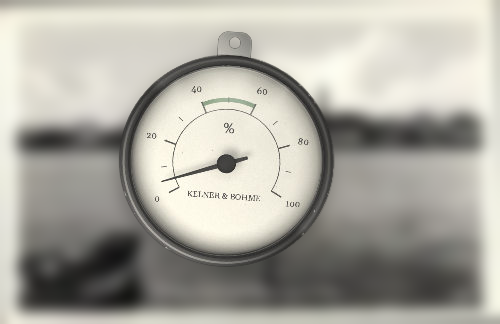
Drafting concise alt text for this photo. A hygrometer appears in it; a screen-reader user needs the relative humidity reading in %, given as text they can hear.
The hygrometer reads 5 %
